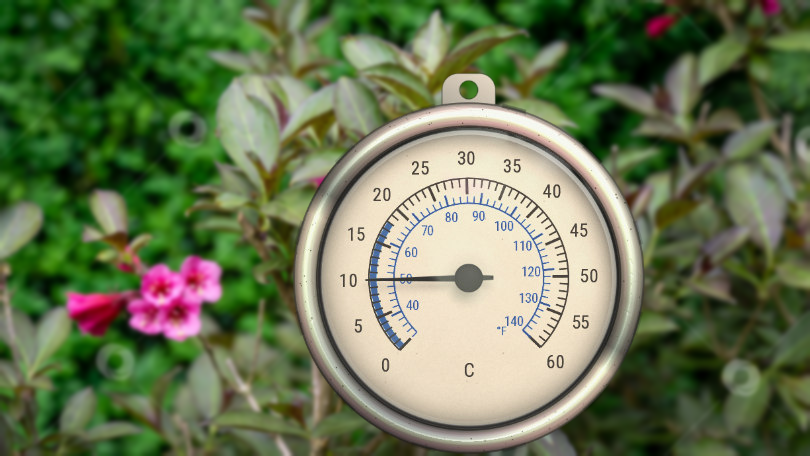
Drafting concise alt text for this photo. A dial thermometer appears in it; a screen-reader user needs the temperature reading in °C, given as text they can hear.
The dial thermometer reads 10 °C
